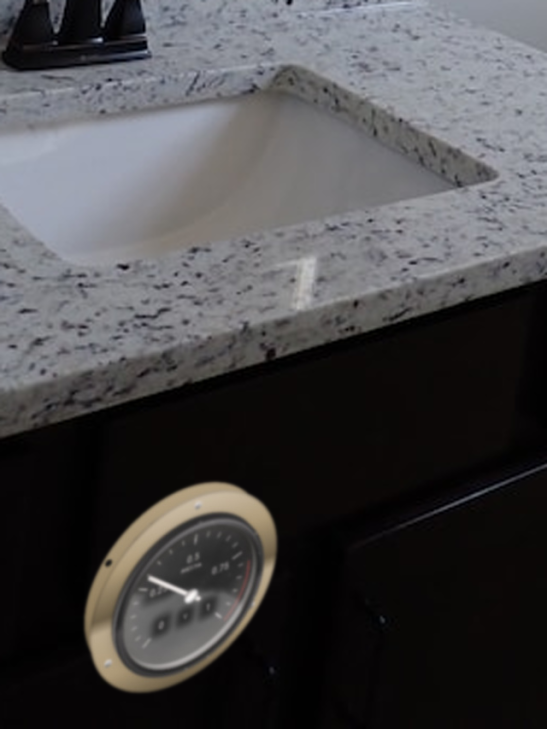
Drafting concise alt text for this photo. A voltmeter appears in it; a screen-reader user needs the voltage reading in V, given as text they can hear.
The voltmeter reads 0.3 V
